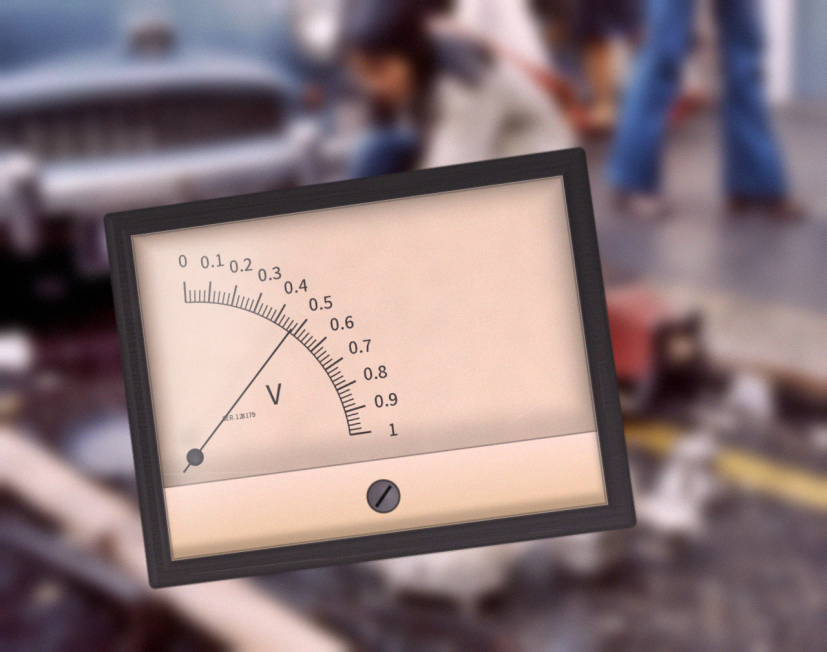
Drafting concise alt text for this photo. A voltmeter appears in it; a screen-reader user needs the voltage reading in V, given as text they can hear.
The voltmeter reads 0.48 V
